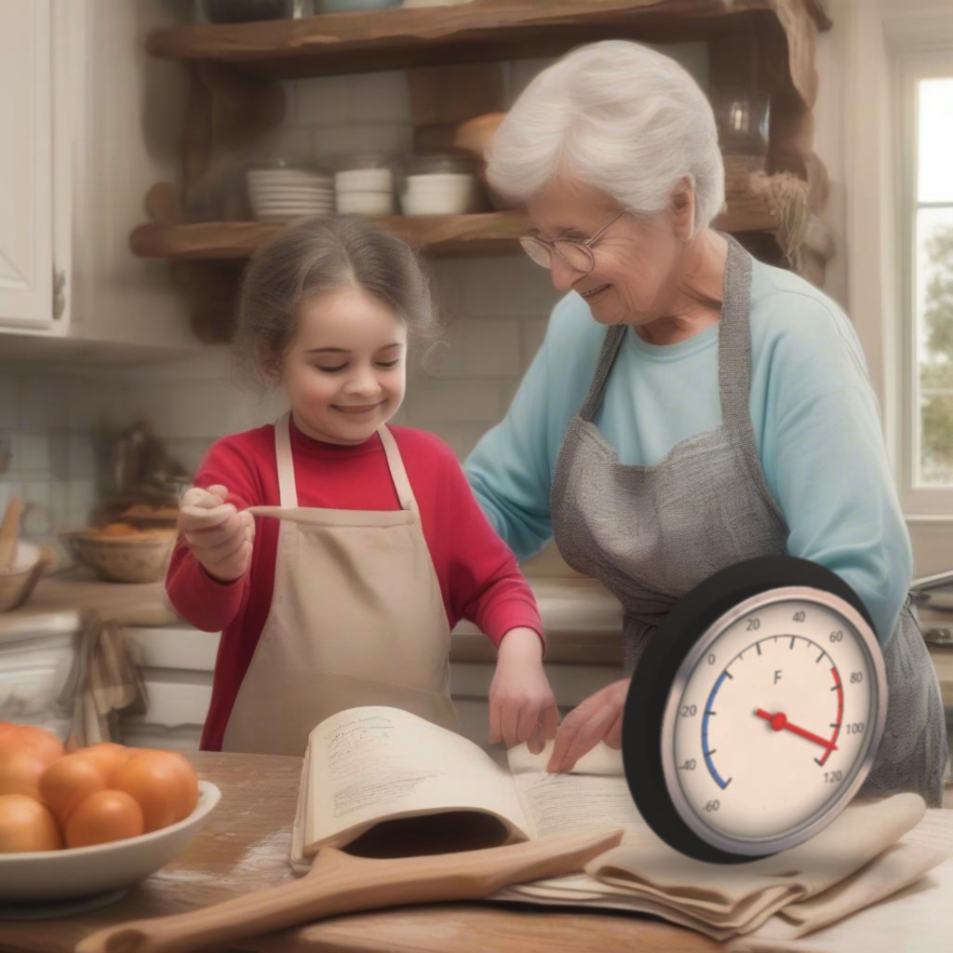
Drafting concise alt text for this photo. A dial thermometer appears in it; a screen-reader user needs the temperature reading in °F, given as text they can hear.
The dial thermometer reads 110 °F
